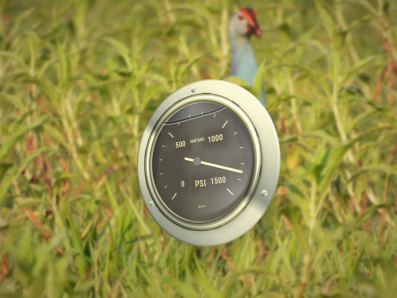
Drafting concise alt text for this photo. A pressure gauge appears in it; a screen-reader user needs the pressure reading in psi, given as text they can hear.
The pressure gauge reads 1350 psi
